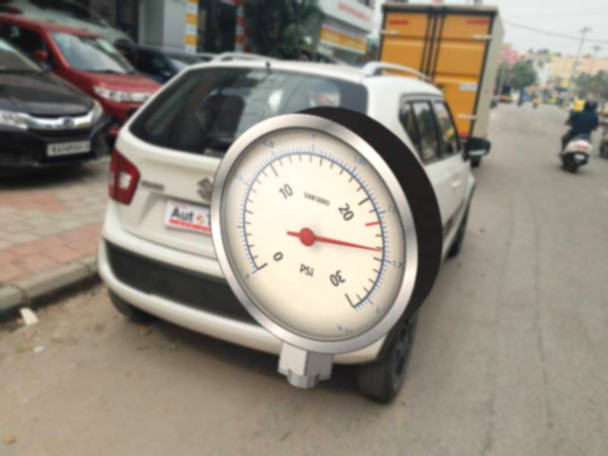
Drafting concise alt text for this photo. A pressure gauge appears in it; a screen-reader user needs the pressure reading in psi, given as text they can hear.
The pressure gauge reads 24 psi
